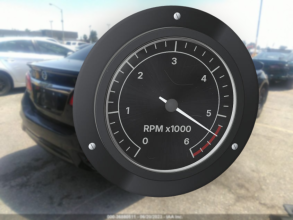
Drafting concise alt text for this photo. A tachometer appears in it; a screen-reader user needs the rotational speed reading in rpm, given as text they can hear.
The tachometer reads 5400 rpm
